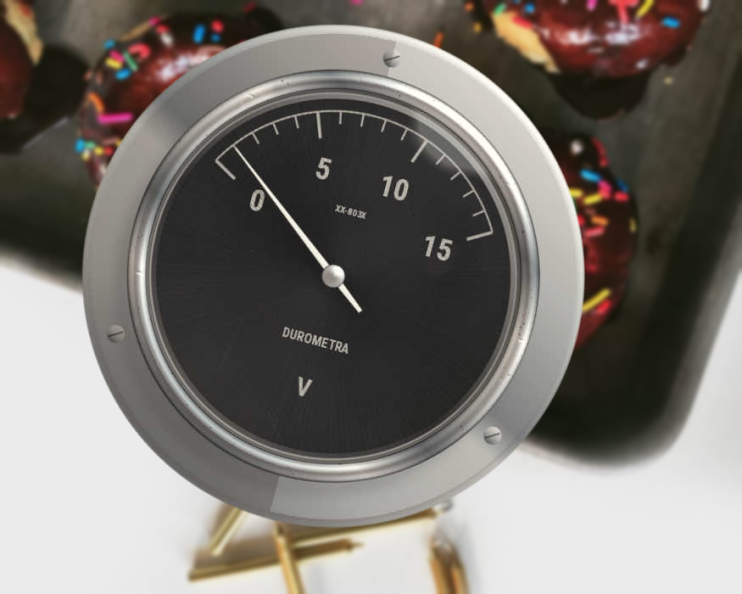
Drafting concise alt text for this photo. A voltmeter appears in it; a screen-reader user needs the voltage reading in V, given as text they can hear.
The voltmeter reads 1 V
